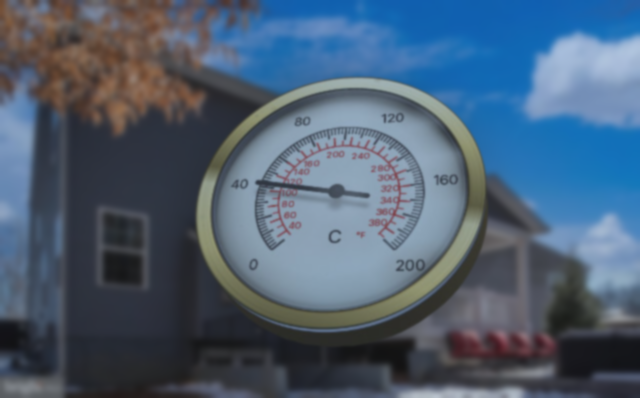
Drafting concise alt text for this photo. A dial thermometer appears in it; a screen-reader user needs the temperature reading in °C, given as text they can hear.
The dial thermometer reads 40 °C
